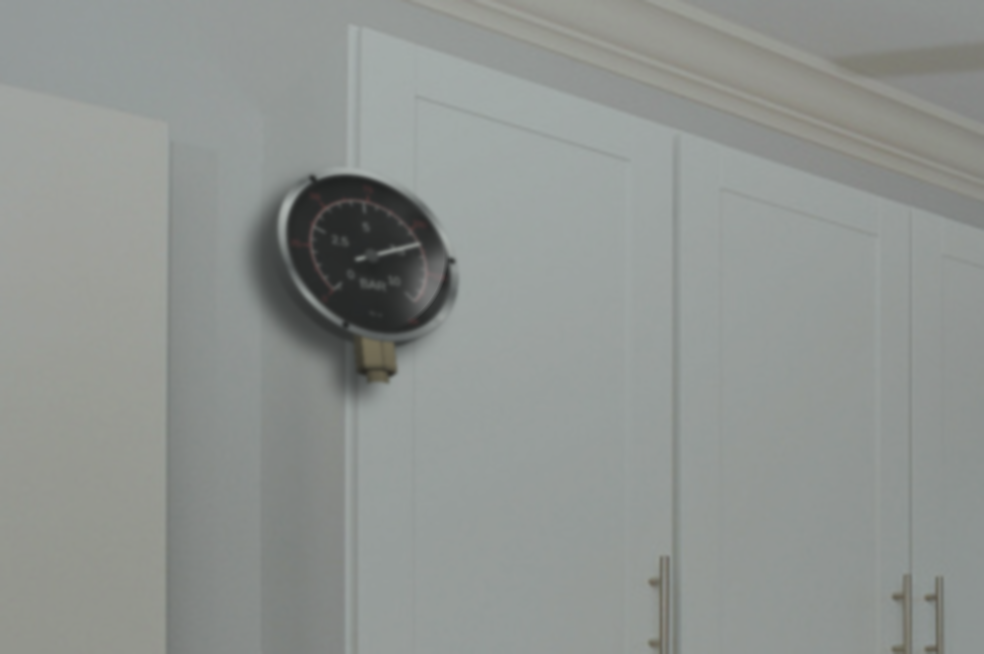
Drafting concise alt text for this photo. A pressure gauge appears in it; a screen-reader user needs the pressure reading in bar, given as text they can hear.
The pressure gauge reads 7.5 bar
